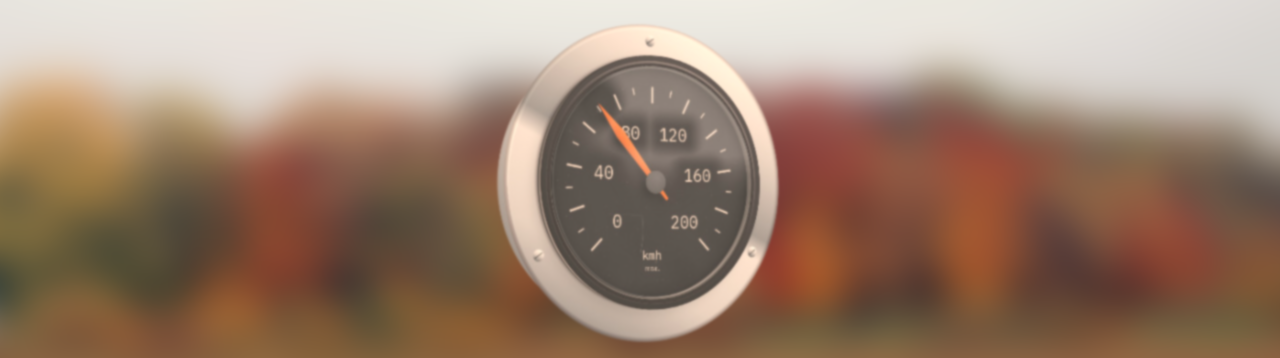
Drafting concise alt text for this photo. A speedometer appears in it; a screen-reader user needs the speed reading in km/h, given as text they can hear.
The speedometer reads 70 km/h
